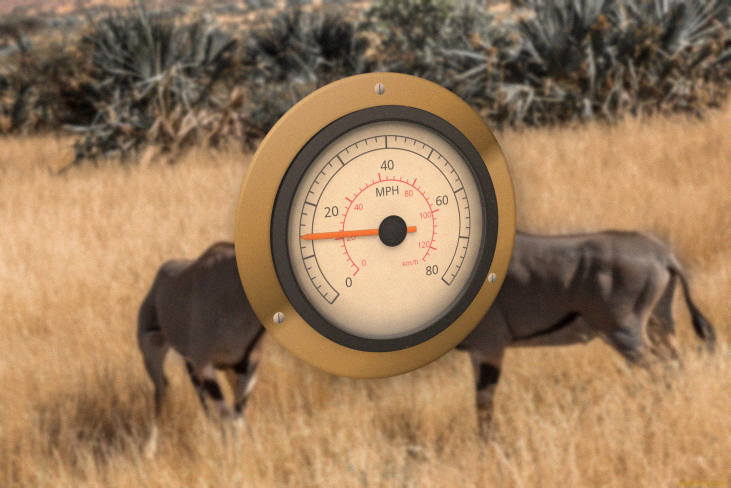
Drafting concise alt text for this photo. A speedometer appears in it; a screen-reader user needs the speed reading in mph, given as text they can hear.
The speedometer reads 14 mph
